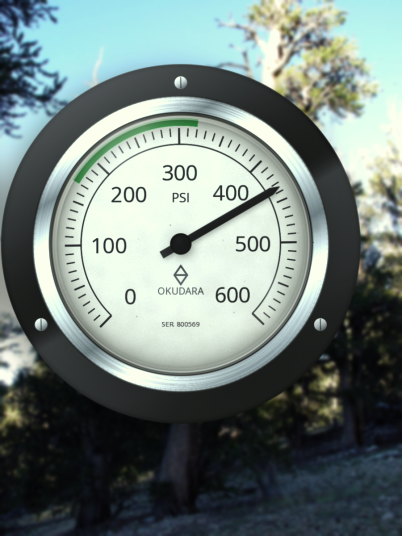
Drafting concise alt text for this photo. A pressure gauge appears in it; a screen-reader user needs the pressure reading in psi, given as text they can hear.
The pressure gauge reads 435 psi
